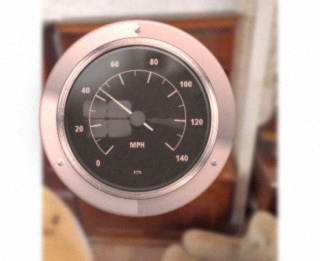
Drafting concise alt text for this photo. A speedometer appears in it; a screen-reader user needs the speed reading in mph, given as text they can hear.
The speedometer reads 45 mph
